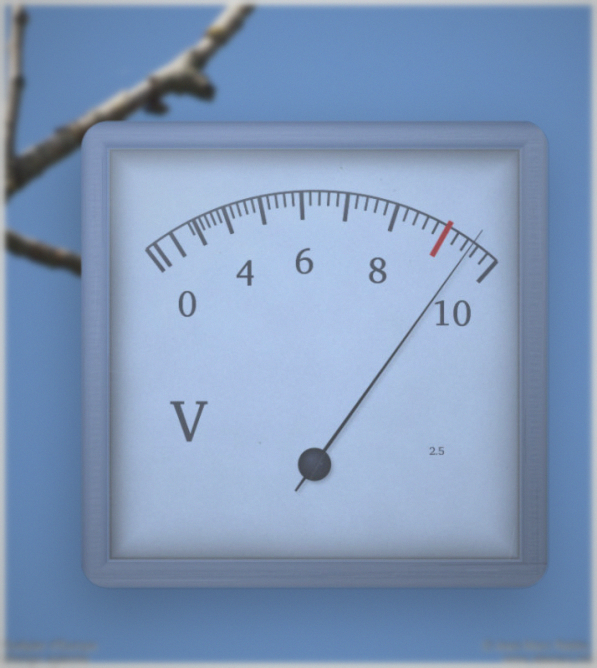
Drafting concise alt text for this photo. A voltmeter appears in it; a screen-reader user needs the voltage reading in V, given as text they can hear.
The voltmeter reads 9.5 V
